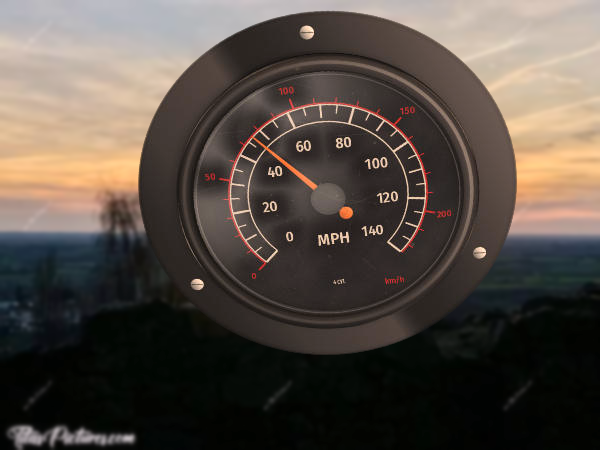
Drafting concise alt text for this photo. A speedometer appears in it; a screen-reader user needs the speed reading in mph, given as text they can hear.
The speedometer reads 47.5 mph
